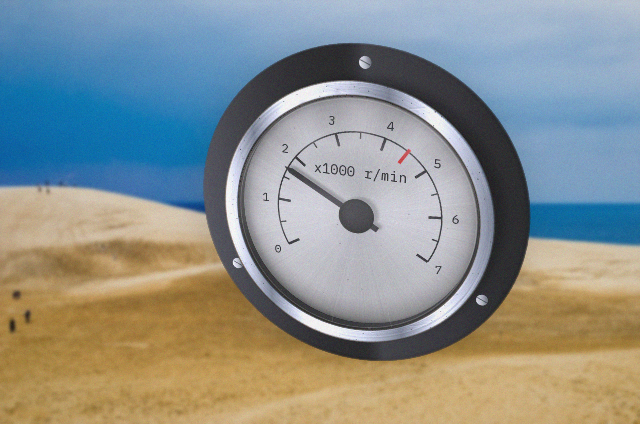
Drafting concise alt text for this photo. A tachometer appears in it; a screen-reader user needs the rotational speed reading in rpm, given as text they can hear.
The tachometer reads 1750 rpm
